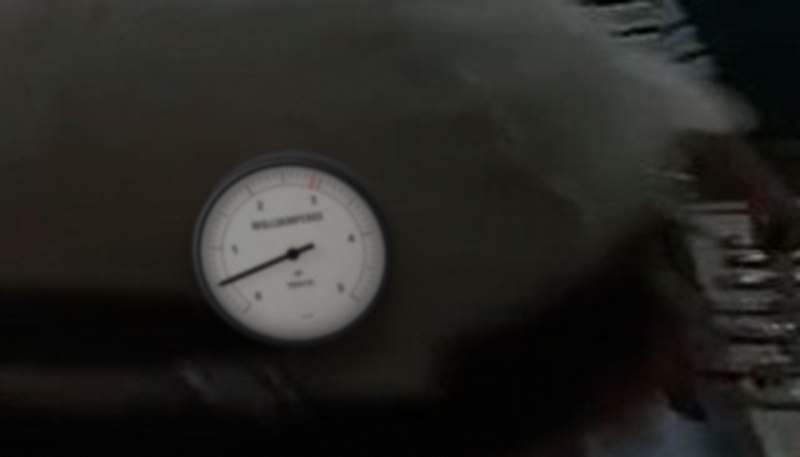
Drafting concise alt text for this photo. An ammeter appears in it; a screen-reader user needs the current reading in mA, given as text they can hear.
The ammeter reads 0.5 mA
